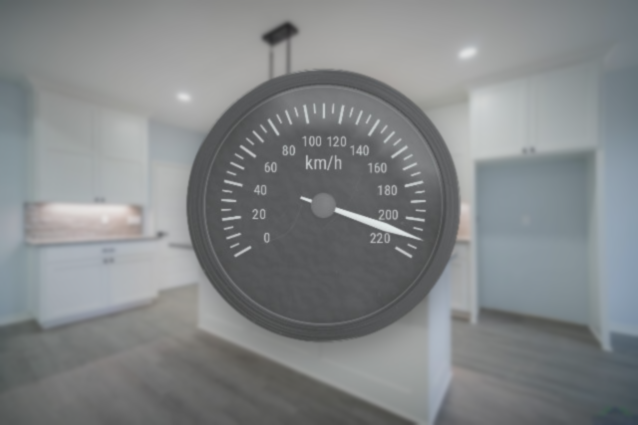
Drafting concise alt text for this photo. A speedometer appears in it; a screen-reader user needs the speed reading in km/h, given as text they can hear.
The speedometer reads 210 km/h
